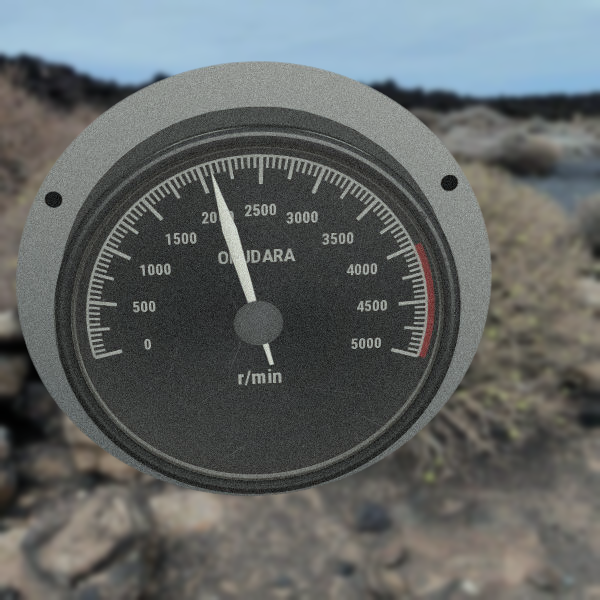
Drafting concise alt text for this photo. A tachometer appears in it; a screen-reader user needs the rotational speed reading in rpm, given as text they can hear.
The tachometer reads 2100 rpm
